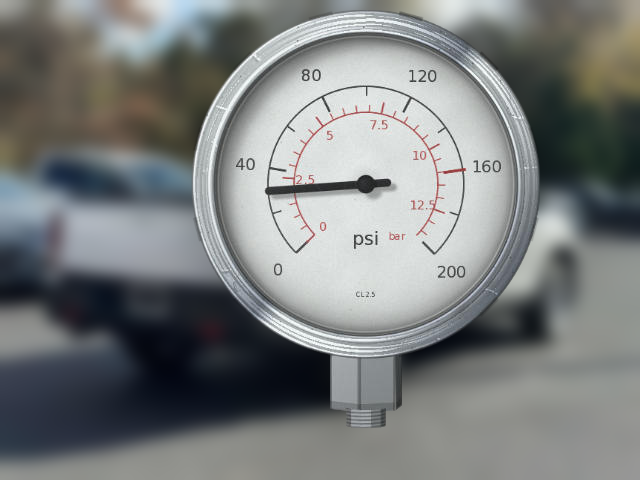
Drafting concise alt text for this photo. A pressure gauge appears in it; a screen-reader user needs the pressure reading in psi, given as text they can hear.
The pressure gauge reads 30 psi
